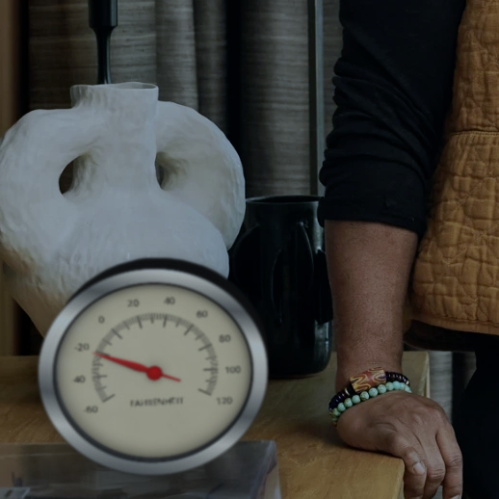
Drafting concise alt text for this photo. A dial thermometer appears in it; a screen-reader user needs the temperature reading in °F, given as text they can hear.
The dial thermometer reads -20 °F
